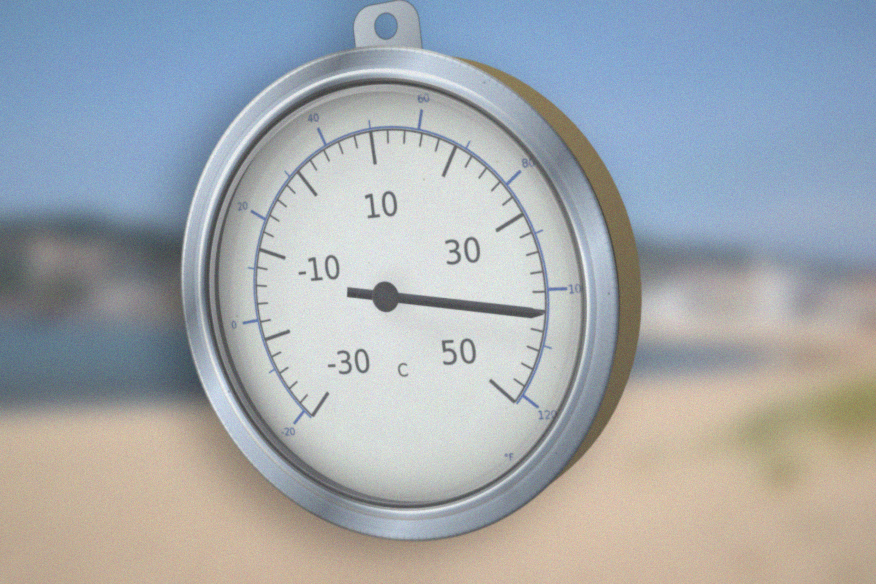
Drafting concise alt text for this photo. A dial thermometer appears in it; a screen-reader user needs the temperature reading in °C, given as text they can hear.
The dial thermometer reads 40 °C
